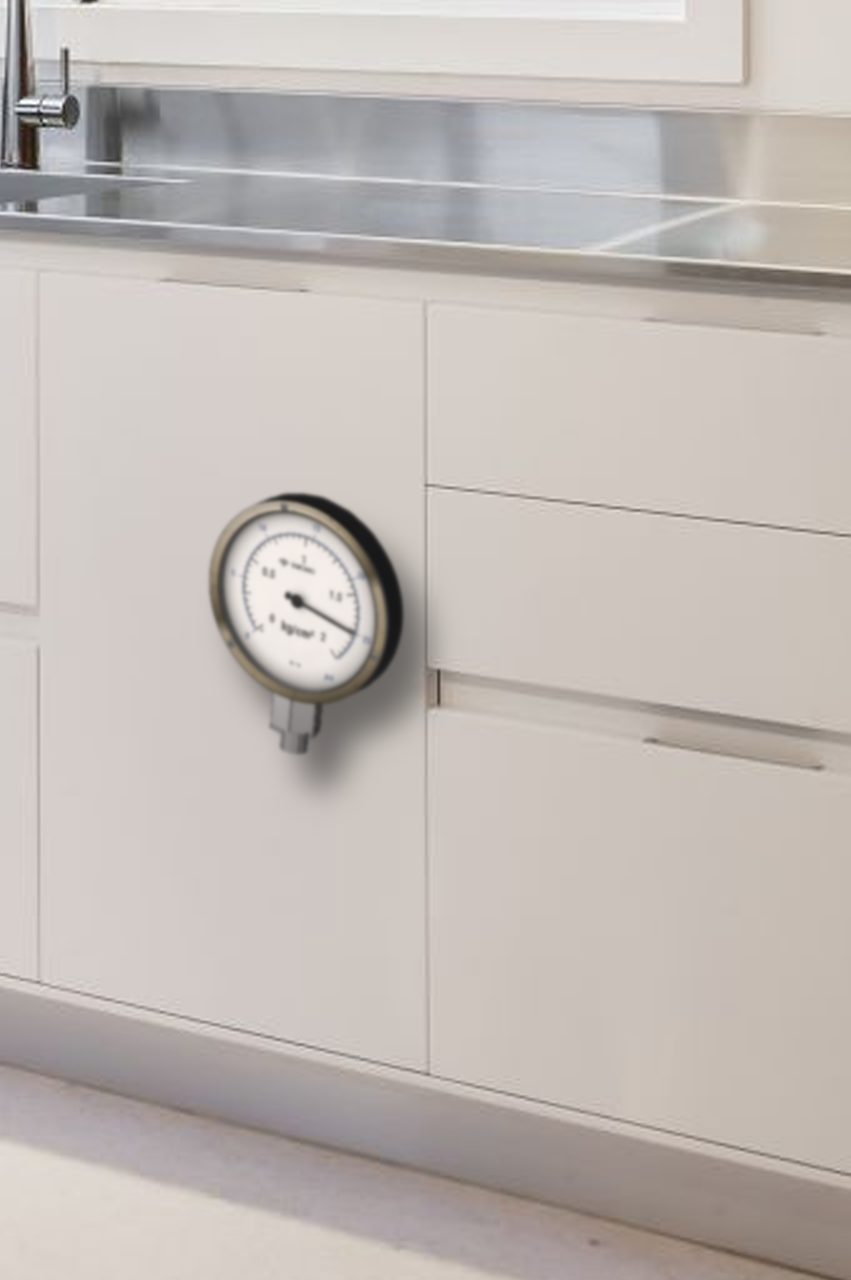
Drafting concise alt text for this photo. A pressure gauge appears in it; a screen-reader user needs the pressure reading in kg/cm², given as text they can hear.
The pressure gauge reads 1.75 kg/cm²
